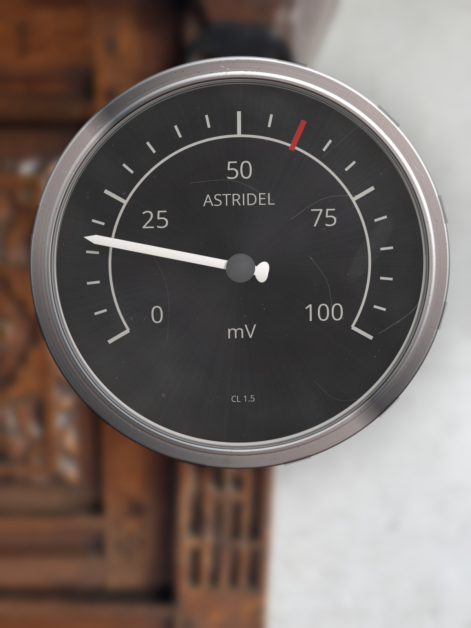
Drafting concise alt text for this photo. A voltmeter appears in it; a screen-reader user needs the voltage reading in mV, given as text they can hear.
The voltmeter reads 17.5 mV
